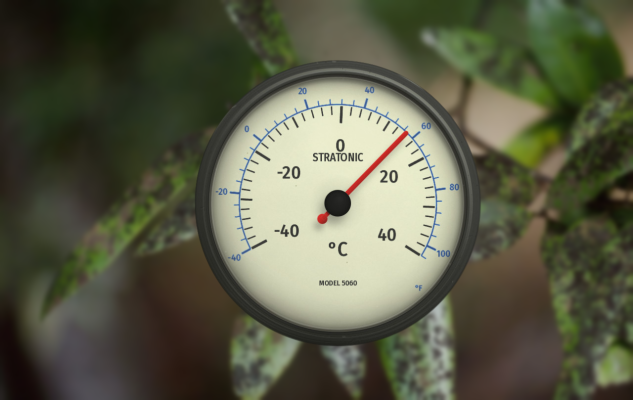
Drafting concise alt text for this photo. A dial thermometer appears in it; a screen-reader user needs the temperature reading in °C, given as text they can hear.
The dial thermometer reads 14 °C
